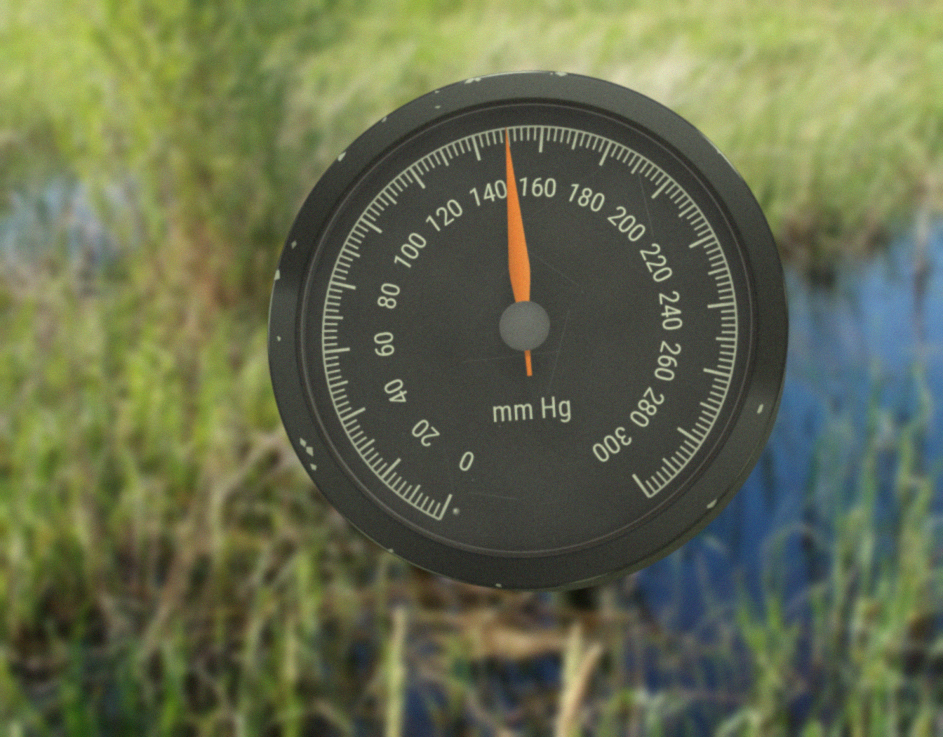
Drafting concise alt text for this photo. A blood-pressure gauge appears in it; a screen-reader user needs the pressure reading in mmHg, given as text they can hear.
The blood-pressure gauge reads 150 mmHg
